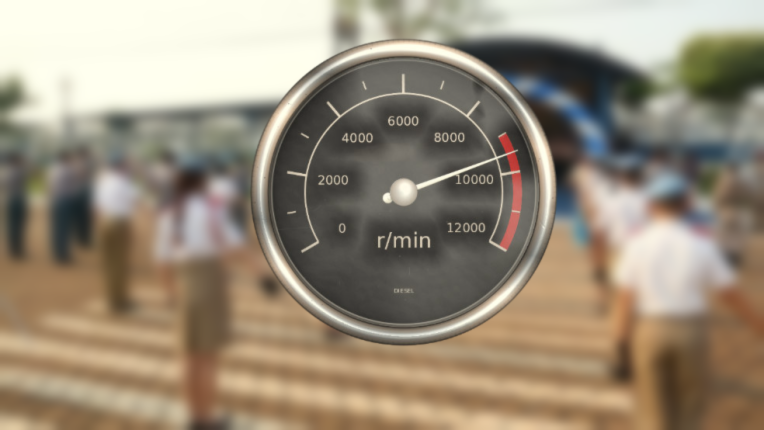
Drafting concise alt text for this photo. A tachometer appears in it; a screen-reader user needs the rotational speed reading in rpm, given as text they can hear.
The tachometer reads 9500 rpm
